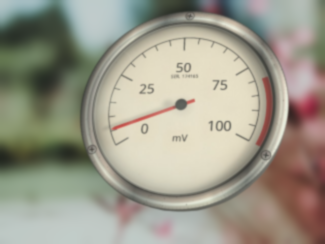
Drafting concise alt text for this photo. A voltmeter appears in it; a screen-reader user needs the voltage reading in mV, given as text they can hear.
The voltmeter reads 5 mV
